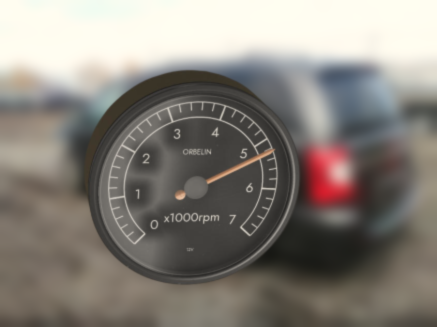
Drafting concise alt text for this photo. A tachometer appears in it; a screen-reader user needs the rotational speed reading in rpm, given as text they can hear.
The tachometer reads 5200 rpm
